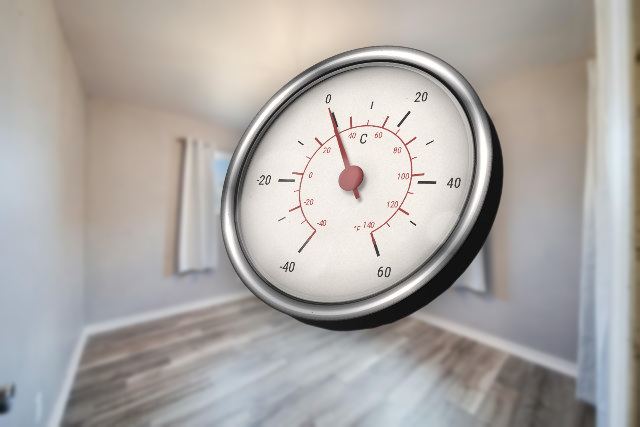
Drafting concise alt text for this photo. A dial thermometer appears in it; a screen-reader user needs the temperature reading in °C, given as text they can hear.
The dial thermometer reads 0 °C
